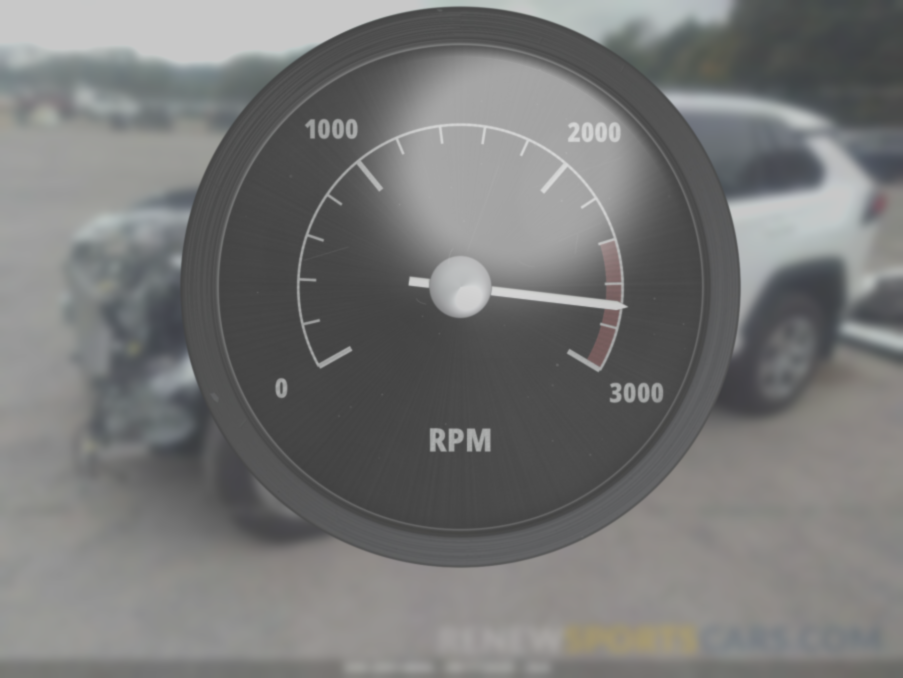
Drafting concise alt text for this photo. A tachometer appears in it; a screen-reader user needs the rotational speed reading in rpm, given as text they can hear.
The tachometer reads 2700 rpm
